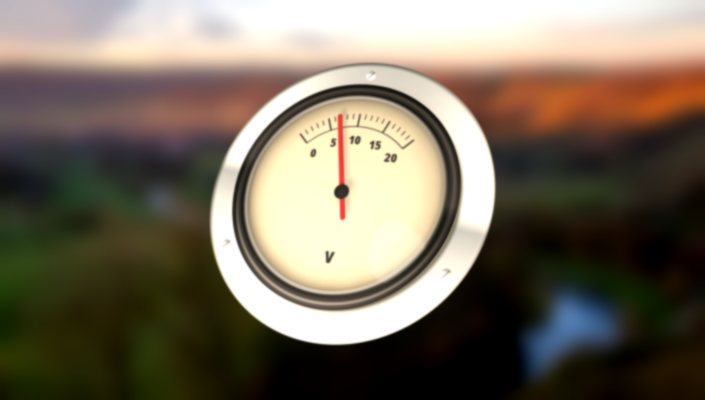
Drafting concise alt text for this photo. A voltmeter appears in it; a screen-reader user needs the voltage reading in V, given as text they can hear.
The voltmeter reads 7 V
